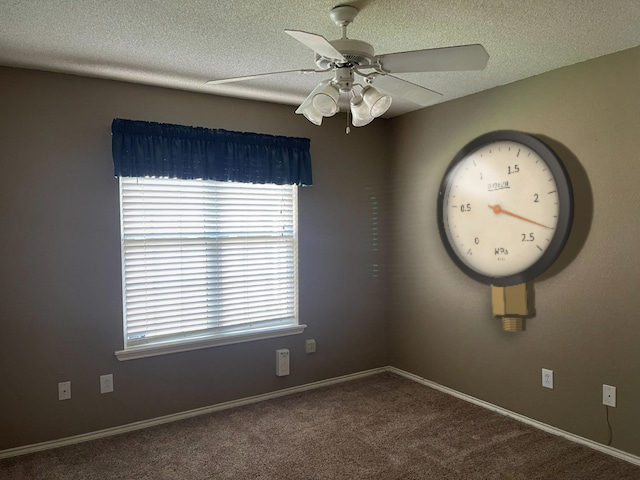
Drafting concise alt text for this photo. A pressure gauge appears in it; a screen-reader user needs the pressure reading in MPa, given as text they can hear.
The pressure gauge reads 2.3 MPa
